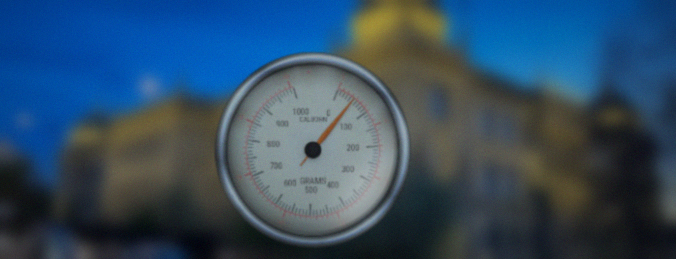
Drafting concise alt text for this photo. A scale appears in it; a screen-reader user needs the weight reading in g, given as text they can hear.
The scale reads 50 g
